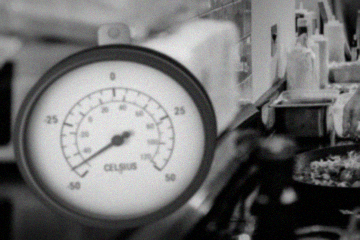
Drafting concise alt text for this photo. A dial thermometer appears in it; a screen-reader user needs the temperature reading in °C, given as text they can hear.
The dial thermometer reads -45 °C
